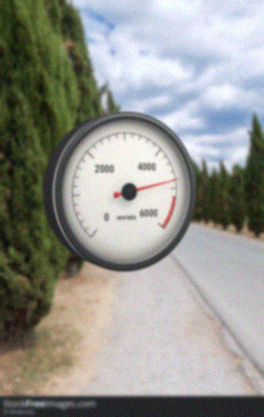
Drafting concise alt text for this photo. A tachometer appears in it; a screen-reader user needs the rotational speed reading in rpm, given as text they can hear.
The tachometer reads 4800 rpm
